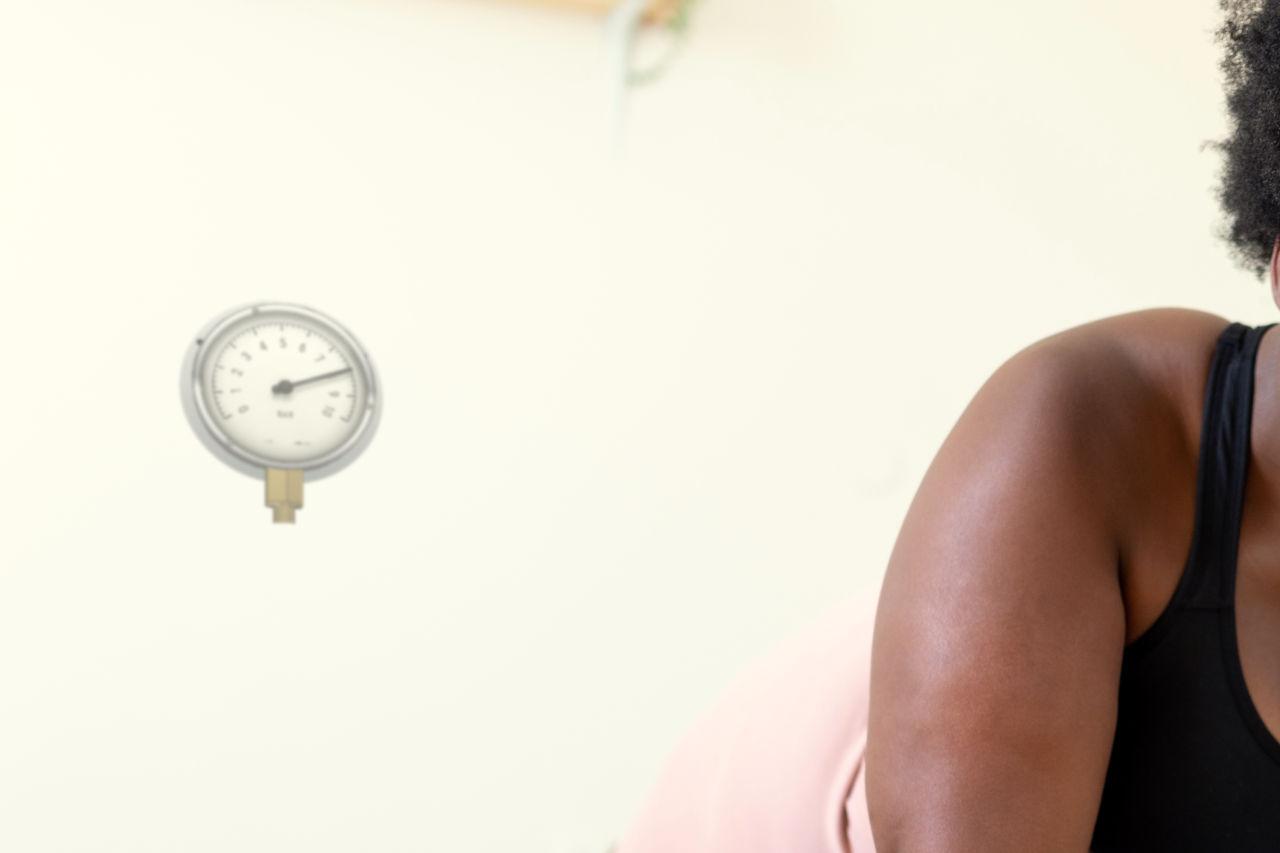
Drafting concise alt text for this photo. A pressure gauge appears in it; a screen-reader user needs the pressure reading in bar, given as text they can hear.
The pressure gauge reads 8 bar
